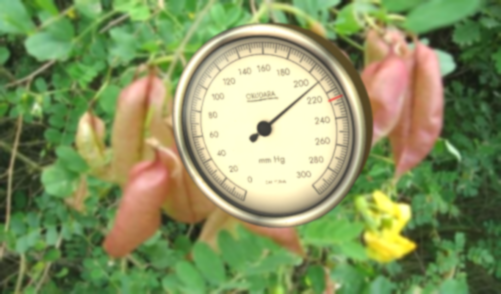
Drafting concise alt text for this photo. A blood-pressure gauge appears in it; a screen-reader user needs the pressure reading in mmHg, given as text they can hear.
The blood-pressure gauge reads 210 mmHg
